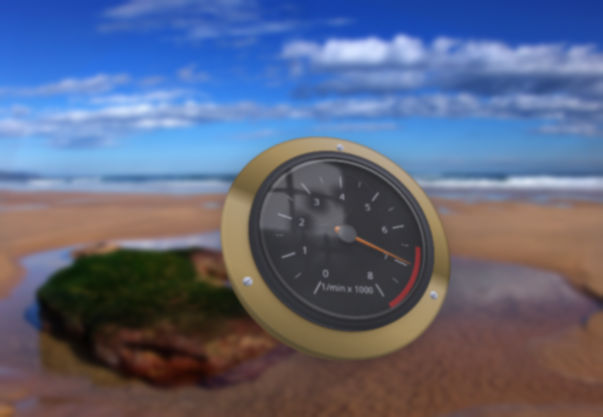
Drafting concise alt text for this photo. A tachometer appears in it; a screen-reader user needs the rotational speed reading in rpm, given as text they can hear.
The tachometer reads 7000 rpm
